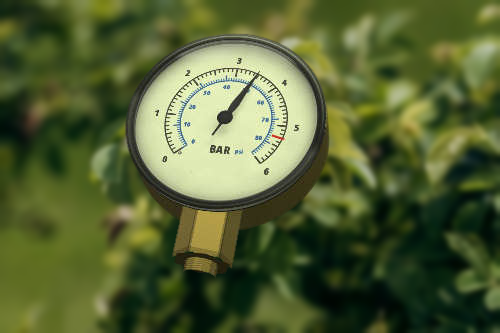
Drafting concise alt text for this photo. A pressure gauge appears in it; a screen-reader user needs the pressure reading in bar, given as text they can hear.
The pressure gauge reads 3.5 bar
